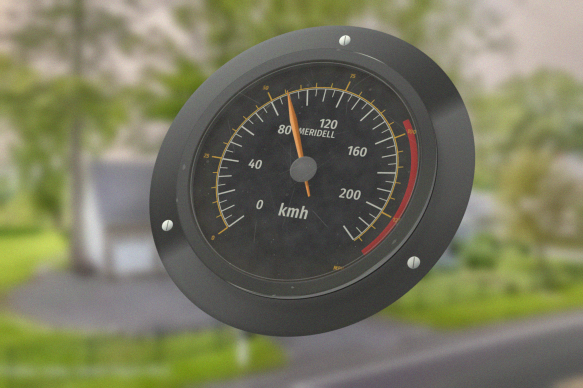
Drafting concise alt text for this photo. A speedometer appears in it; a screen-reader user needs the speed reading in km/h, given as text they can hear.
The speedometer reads 90 km/h
